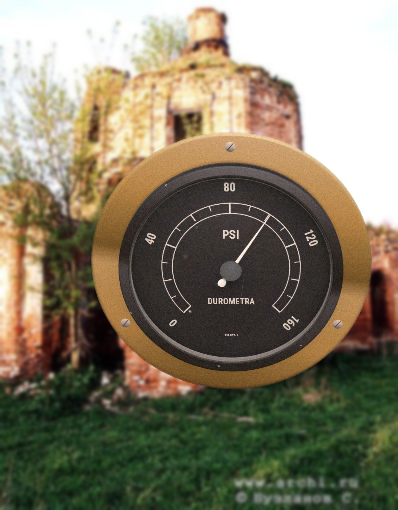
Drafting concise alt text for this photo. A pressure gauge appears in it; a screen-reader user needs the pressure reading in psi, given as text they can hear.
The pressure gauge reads 100 psi
